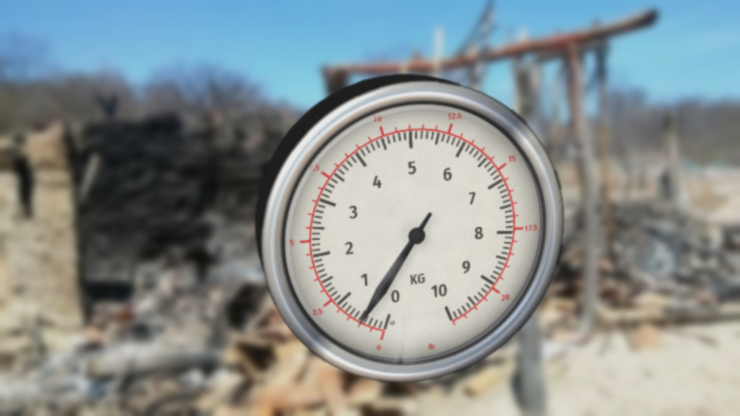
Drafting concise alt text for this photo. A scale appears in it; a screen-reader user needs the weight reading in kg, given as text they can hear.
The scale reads 0.5 kg
